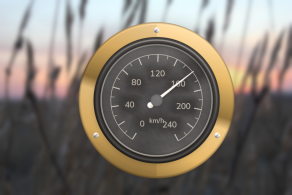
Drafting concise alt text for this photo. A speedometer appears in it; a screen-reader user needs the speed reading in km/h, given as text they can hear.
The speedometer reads 160 km/h
